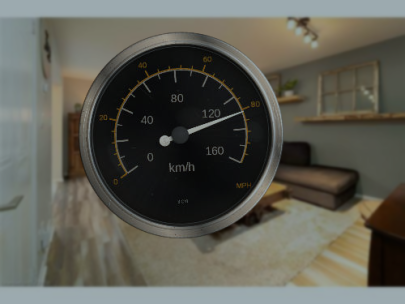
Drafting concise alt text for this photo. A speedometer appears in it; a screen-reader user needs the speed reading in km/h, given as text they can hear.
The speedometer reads 130 km/h
